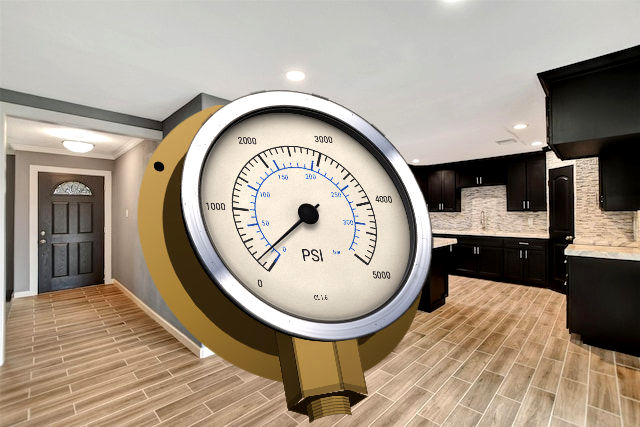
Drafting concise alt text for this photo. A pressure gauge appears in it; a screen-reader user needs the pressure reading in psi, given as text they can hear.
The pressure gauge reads 200 psi
